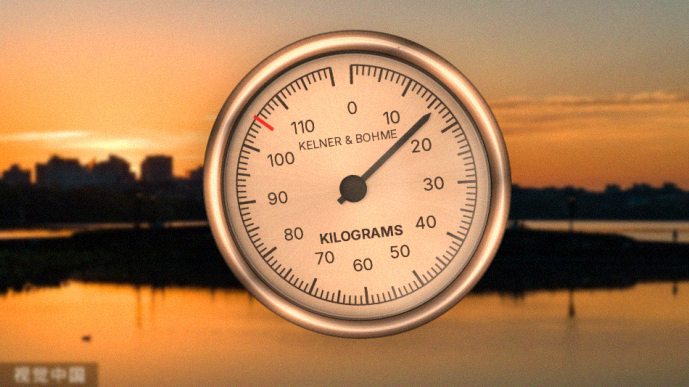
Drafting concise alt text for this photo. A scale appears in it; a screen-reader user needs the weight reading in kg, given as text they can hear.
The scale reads 16 kg
